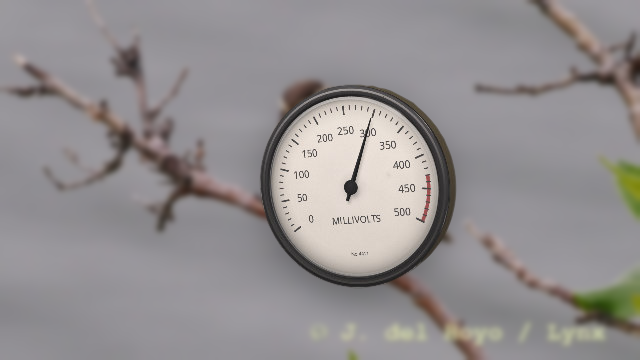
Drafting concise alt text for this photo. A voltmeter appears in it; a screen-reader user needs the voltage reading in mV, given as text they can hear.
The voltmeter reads 300 mV
